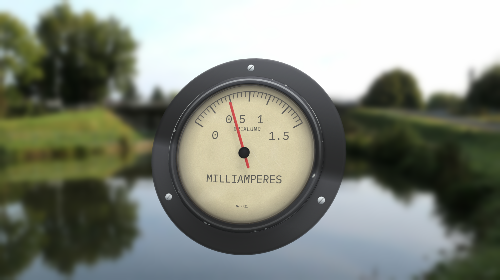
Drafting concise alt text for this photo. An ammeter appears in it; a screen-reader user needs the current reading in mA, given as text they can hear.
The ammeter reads 0.5 mA
